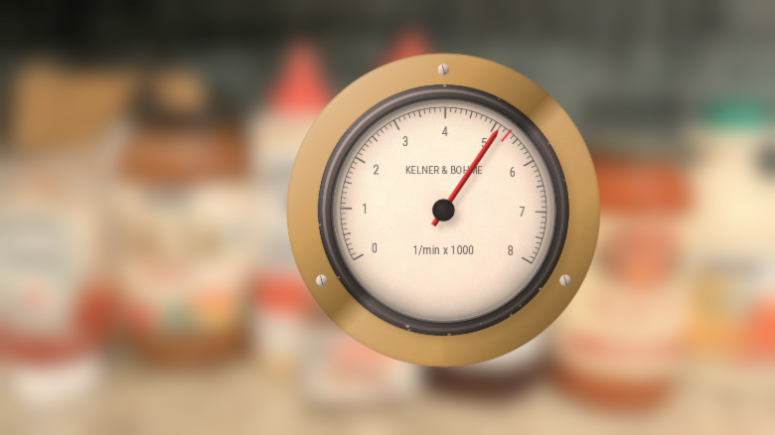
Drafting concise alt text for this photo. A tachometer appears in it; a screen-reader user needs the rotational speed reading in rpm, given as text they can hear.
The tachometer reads 5100 rpm
